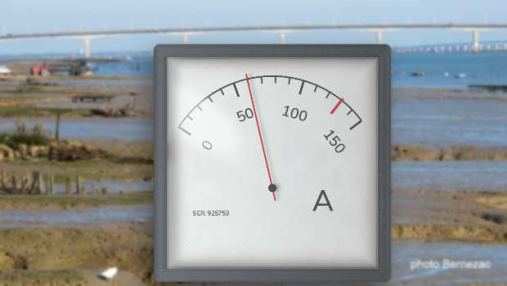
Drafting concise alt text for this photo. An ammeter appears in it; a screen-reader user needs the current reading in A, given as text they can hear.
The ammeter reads 60 A
